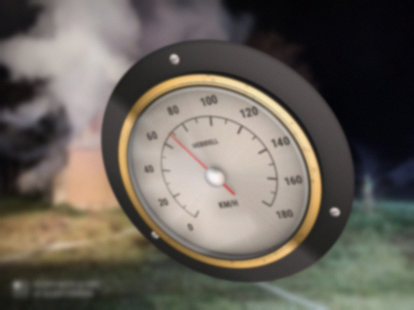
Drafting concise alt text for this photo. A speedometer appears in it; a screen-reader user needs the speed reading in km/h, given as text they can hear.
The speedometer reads 70 km/h
